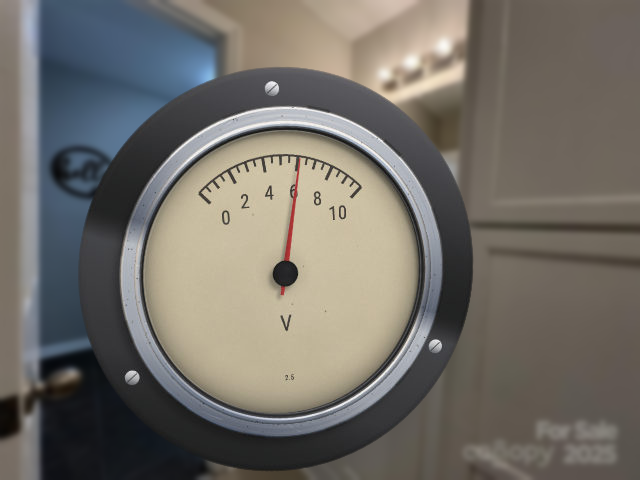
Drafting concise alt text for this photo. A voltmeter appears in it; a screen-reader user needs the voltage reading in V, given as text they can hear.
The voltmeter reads 6 V
